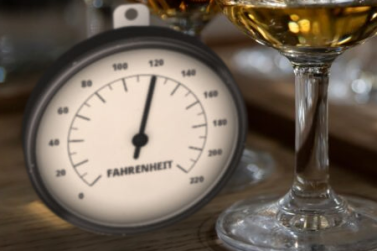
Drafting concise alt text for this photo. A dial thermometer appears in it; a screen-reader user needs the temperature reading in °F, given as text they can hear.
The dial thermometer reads 120 °F
